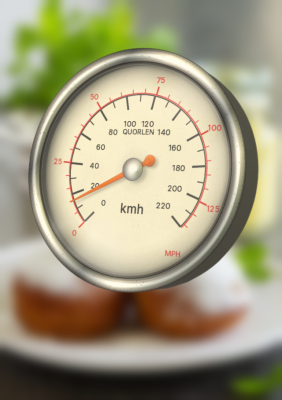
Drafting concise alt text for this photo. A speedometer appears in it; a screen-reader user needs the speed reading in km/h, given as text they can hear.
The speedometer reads 15 km/h
